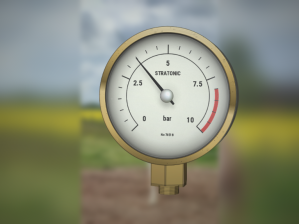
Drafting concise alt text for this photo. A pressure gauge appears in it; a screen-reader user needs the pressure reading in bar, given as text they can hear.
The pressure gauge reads 3.5 bar
